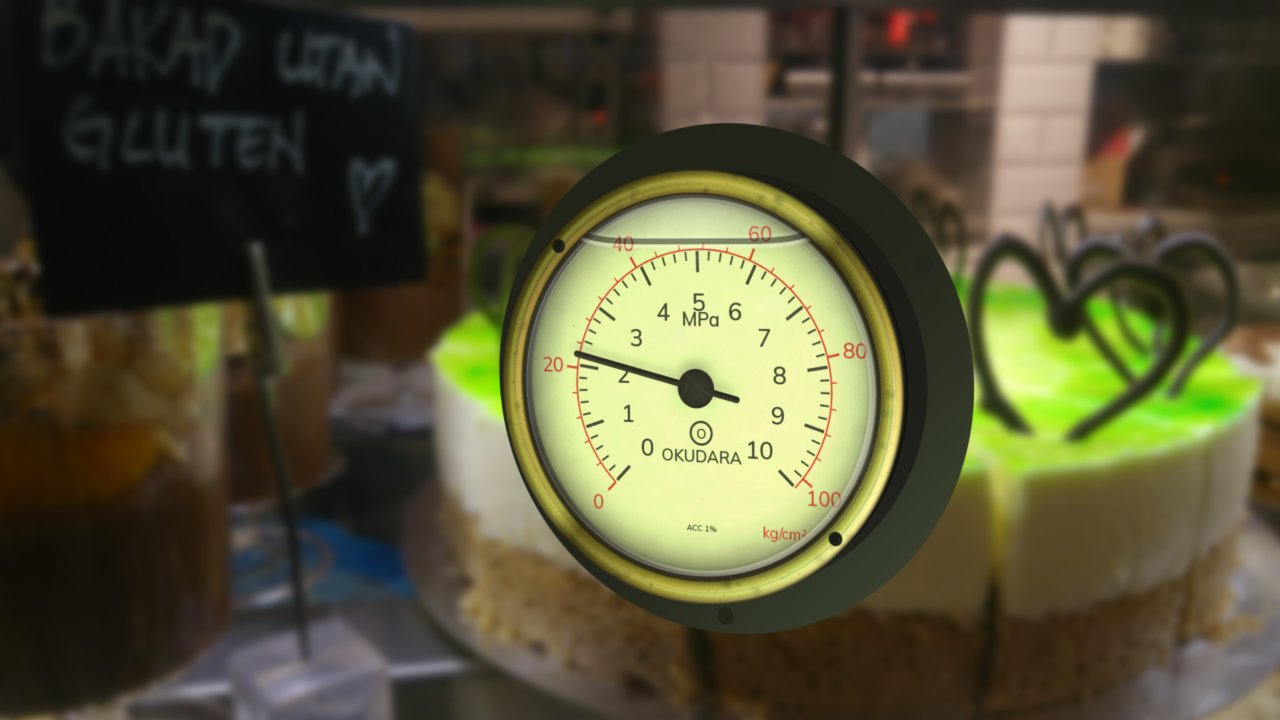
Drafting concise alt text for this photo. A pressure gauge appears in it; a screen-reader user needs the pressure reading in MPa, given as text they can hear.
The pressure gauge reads 2.2 MPa
